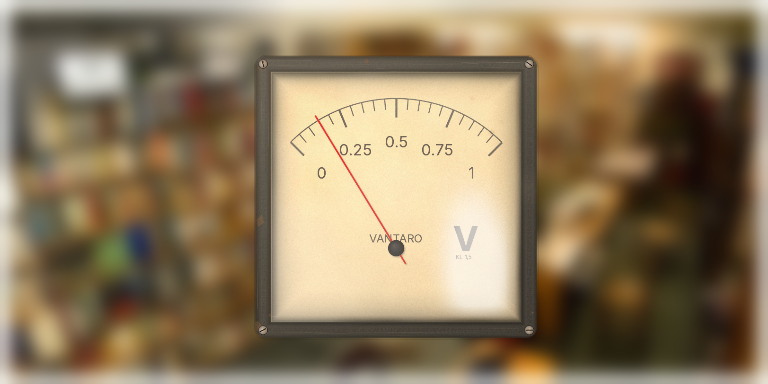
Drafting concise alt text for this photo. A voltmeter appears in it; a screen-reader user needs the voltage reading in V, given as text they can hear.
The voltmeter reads 0.15 V
